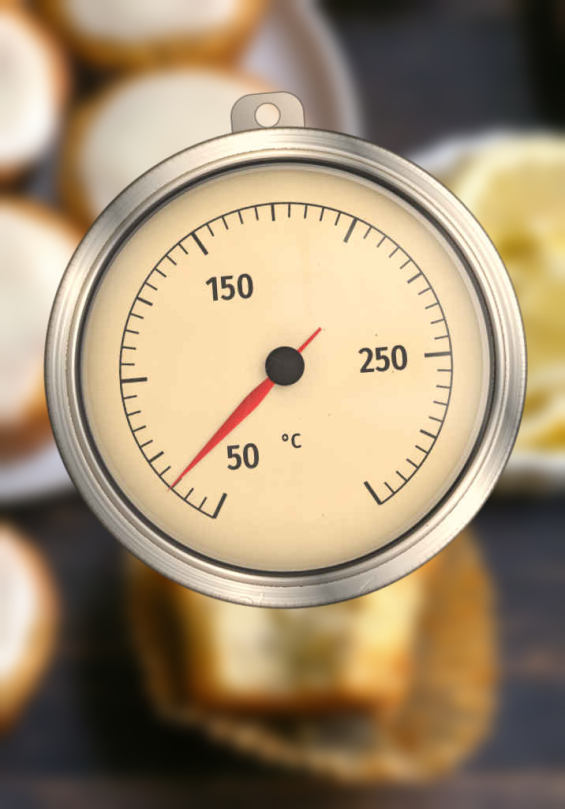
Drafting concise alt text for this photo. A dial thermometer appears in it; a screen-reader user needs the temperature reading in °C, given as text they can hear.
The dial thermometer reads 65 °C
